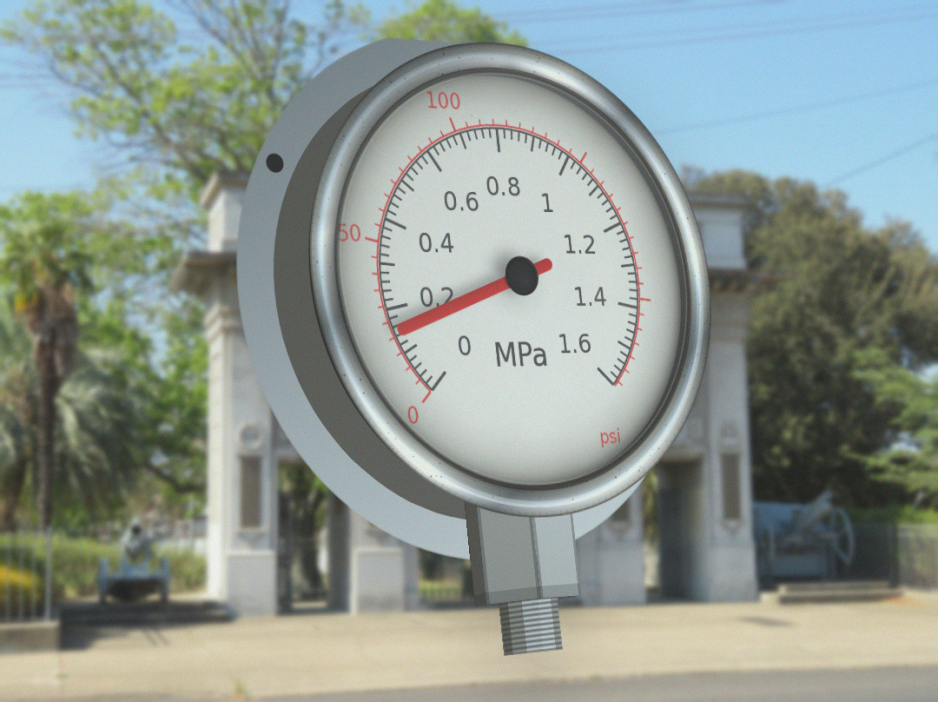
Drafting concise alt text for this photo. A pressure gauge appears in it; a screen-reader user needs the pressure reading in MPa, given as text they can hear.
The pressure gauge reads 0.15 MPa
